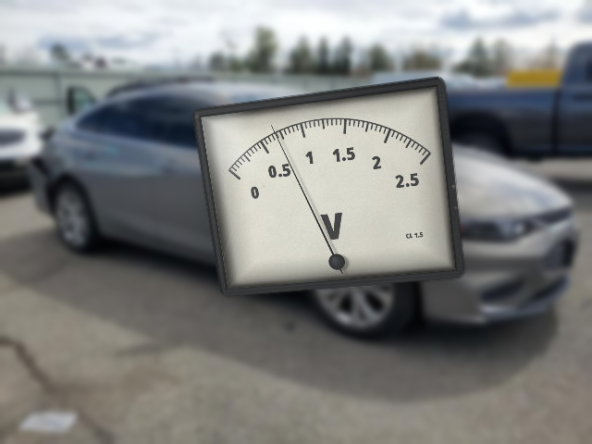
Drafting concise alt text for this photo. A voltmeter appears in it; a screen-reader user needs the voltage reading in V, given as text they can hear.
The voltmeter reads 0.7 V
